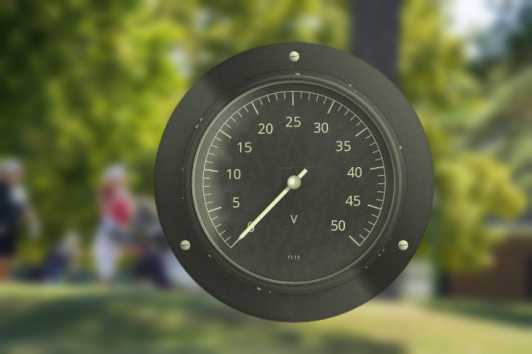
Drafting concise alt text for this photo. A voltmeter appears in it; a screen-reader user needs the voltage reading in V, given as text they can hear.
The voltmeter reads 0 V
